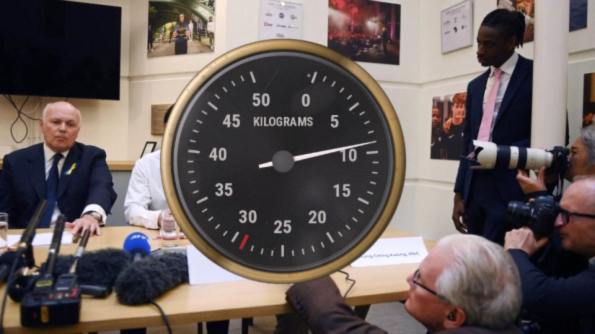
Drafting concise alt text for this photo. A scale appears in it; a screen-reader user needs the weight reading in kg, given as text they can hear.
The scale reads 9 kg
